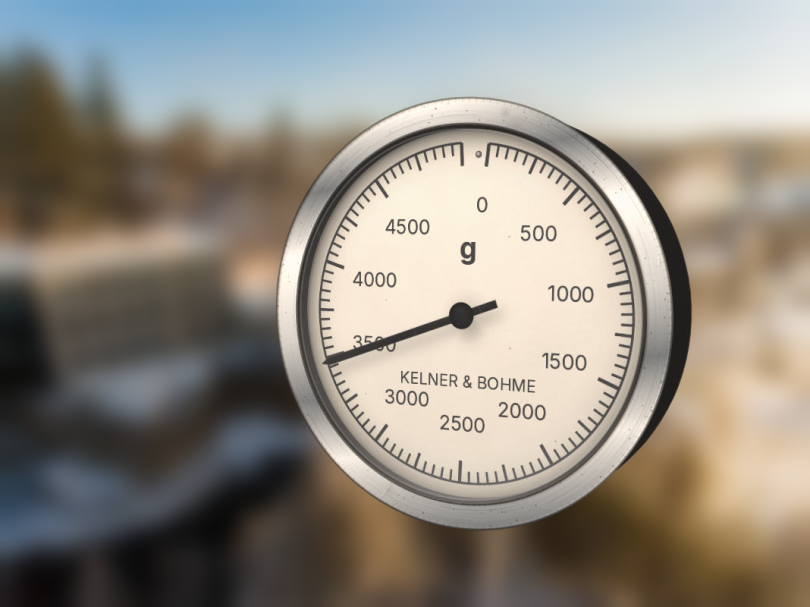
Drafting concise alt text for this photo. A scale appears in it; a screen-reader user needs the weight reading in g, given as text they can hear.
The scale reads 3475 g
